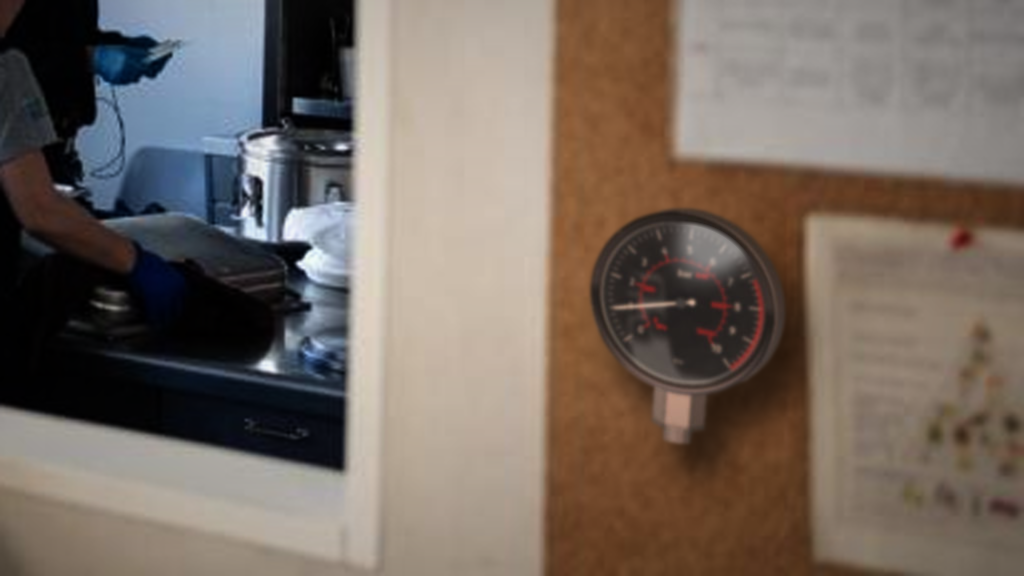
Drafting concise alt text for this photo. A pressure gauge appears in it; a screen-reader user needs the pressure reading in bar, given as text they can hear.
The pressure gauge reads 1 bar
